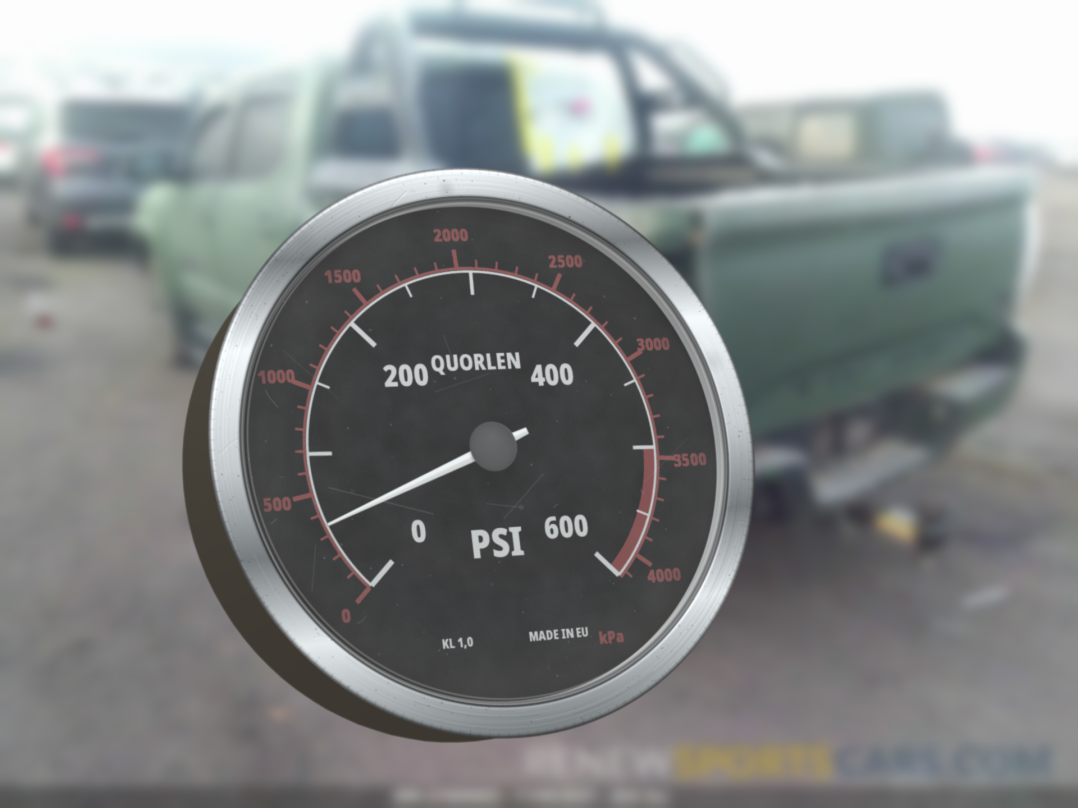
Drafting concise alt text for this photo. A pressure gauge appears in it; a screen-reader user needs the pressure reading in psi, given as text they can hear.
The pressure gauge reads 50 psi
